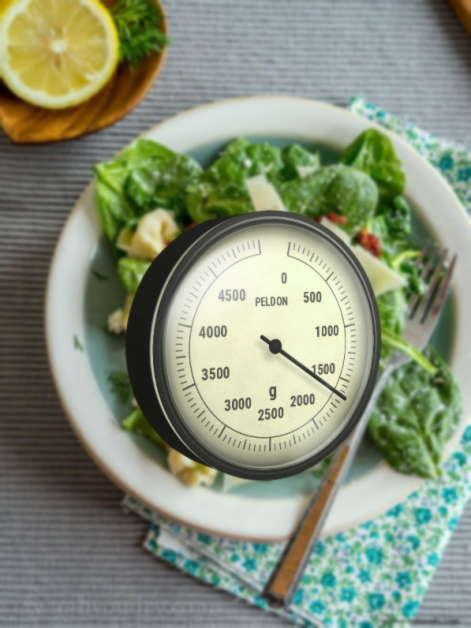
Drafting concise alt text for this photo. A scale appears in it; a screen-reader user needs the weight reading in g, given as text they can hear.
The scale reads 1650 g
